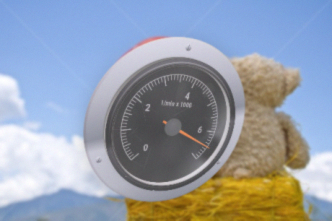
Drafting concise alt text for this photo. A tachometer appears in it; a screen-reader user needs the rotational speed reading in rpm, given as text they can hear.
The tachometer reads 6500 rpm
